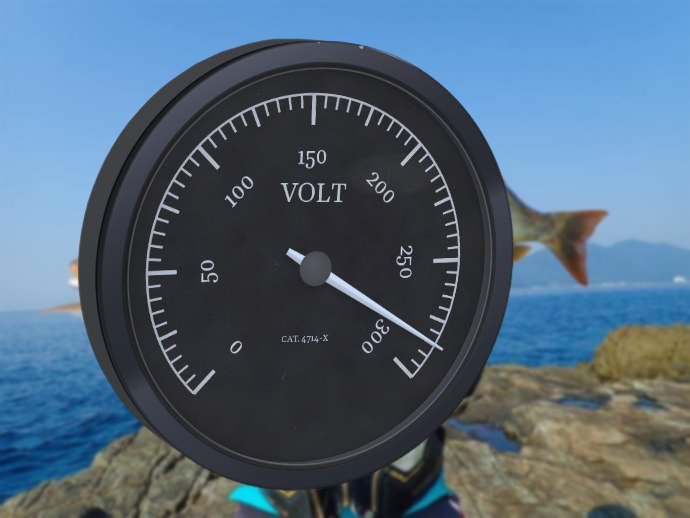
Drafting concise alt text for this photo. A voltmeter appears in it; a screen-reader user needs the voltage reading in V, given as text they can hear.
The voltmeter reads 285 V
